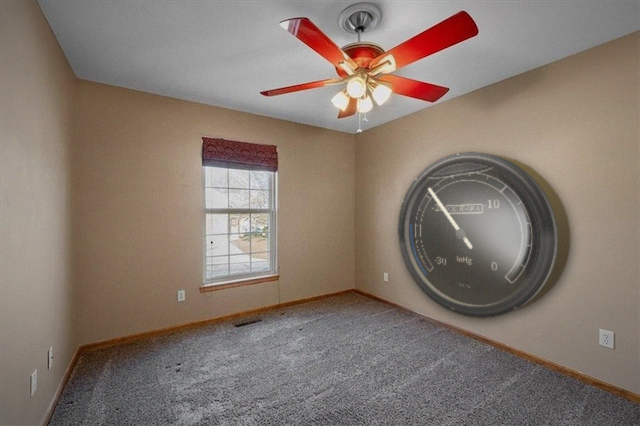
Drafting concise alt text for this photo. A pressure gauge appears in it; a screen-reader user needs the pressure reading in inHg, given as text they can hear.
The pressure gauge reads -19 inHg
